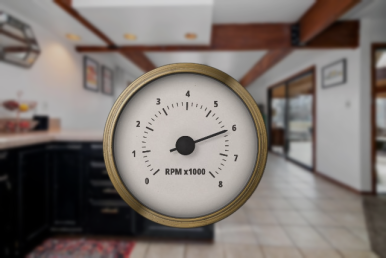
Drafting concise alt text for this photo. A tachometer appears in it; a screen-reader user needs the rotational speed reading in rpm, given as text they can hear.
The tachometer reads 6000 rpm
